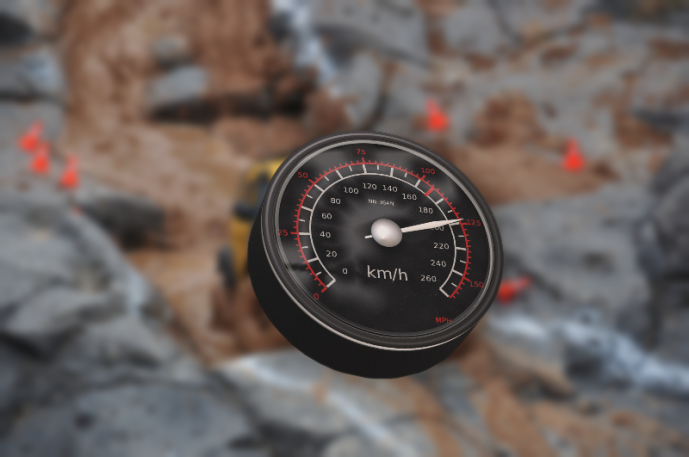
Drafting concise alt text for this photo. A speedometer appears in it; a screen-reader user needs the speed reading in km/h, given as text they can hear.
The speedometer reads 200 km/h
